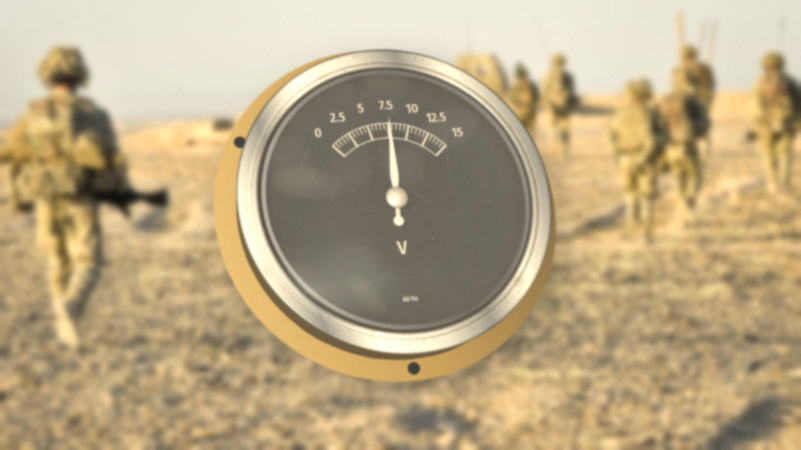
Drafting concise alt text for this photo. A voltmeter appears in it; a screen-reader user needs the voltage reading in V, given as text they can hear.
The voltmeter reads 7.5 V
